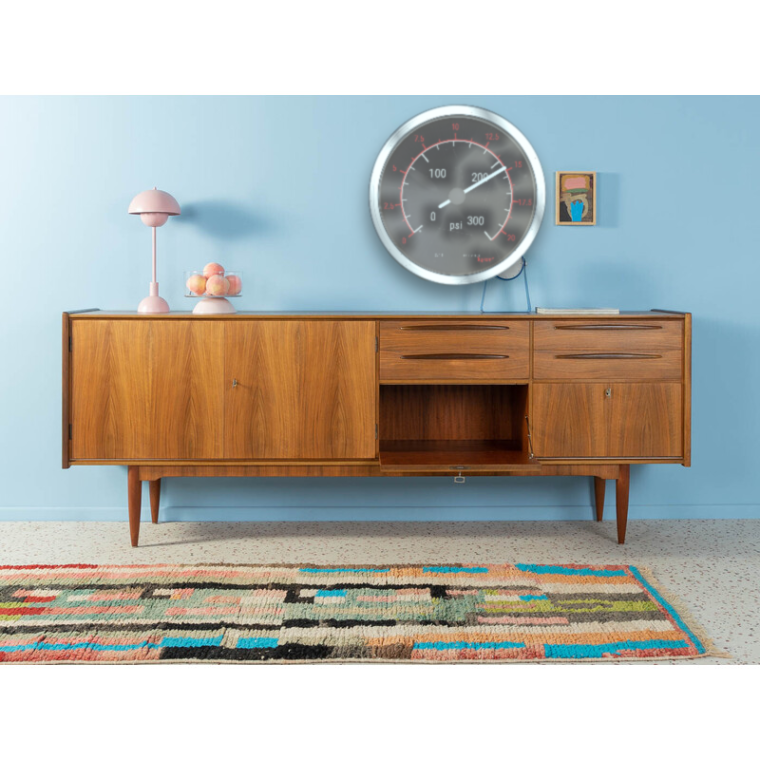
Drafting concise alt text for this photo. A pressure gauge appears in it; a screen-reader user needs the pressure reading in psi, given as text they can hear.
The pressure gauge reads 210 psi
